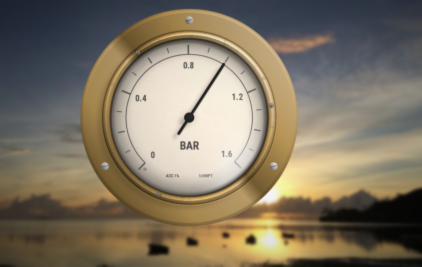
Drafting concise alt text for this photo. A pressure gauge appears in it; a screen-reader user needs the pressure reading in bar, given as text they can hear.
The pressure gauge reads 1 bar
